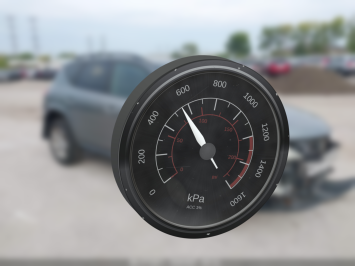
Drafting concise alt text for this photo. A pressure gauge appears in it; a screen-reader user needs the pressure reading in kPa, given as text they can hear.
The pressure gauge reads 550 kPa
